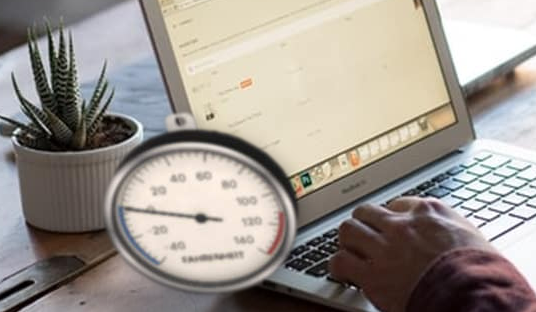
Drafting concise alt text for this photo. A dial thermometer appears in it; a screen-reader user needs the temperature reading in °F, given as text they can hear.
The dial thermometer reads 0 °F
